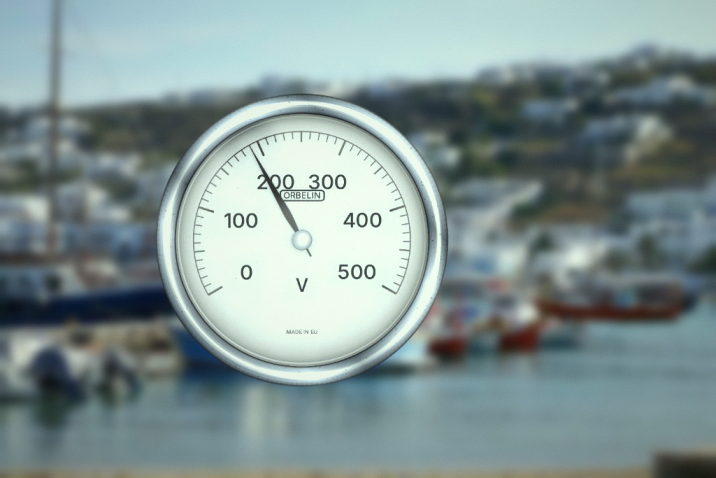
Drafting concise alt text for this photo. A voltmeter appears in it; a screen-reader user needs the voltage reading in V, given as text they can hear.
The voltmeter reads 190 V
